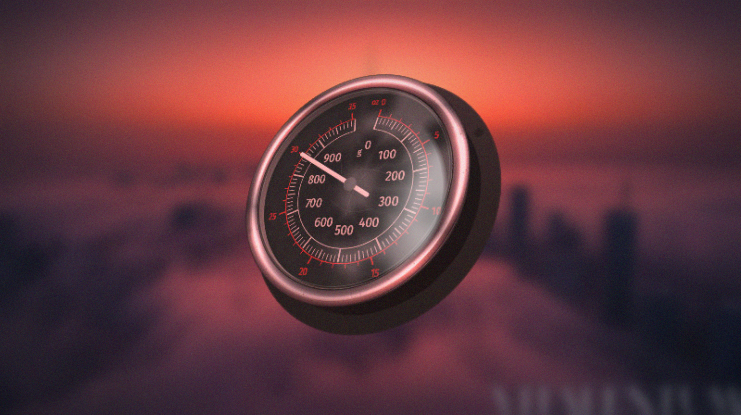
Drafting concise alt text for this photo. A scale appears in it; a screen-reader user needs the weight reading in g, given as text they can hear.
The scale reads 850 g
